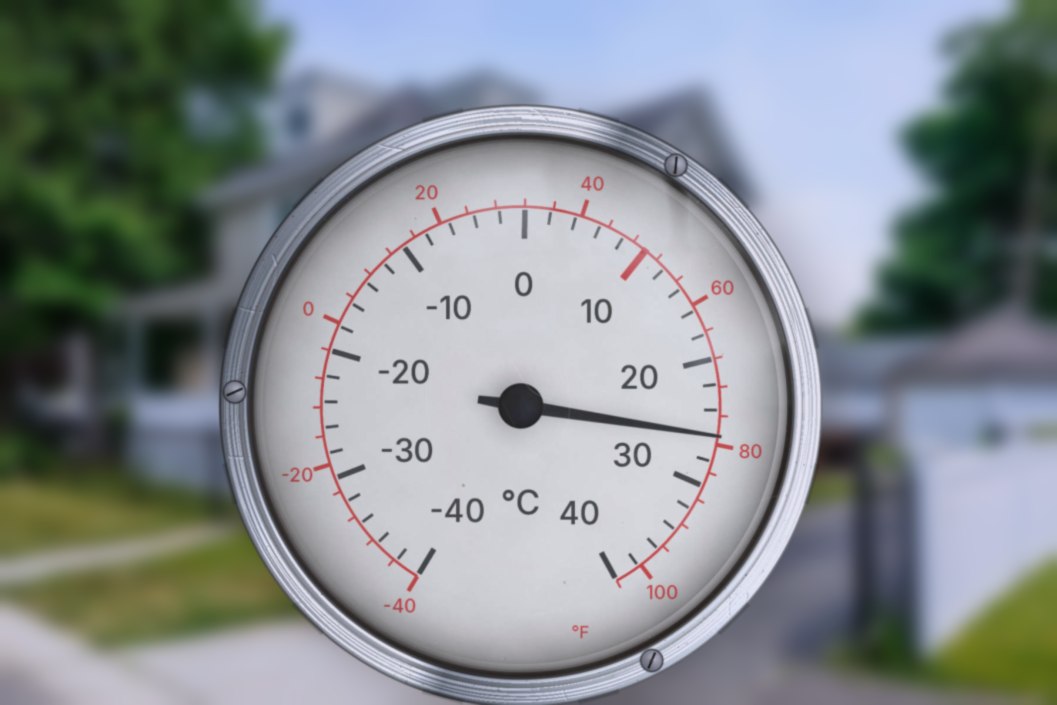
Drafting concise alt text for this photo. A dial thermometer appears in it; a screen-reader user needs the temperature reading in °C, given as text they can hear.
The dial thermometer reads 26 °C
